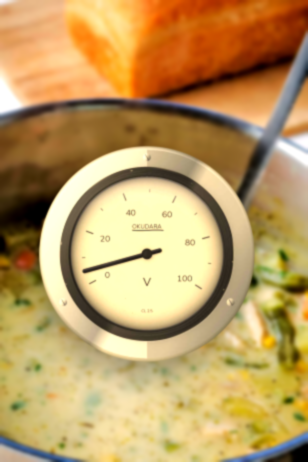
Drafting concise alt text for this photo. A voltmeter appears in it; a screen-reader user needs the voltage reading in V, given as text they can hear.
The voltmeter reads 5 V
